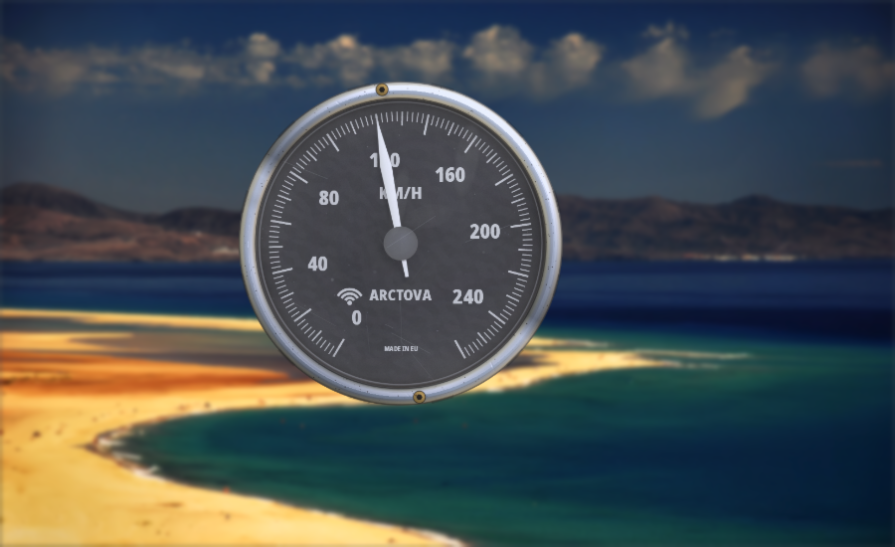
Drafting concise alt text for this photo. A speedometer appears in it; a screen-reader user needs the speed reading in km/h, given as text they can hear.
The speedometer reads 120 km/h
